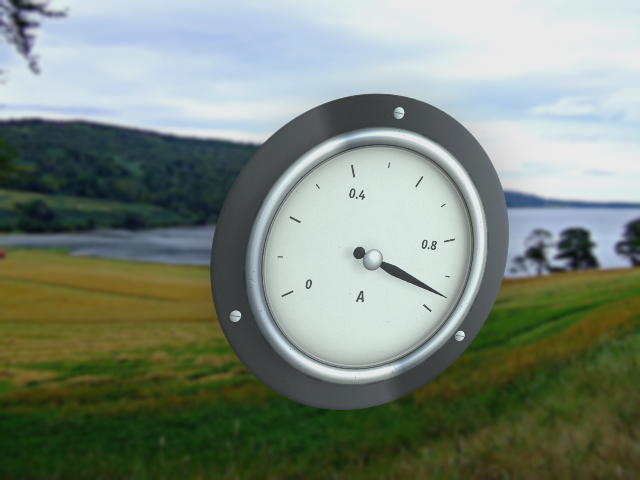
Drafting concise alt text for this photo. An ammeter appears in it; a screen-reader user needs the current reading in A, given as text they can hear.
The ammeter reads 0.95 A
